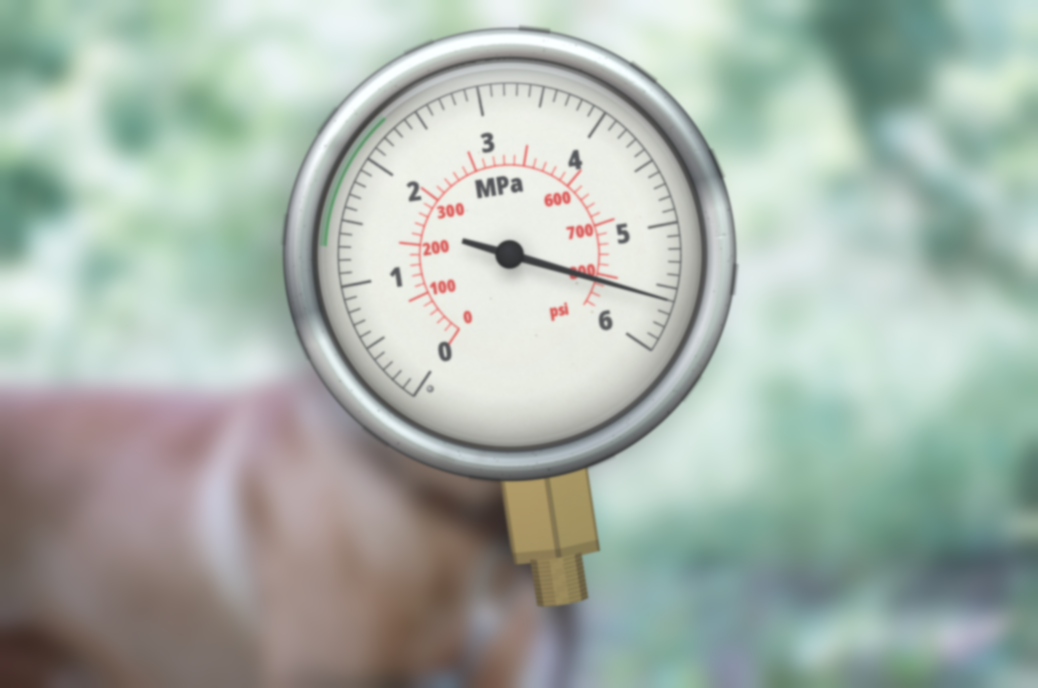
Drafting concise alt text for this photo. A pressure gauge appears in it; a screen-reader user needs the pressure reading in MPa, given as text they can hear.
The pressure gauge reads 5.6 MPa
